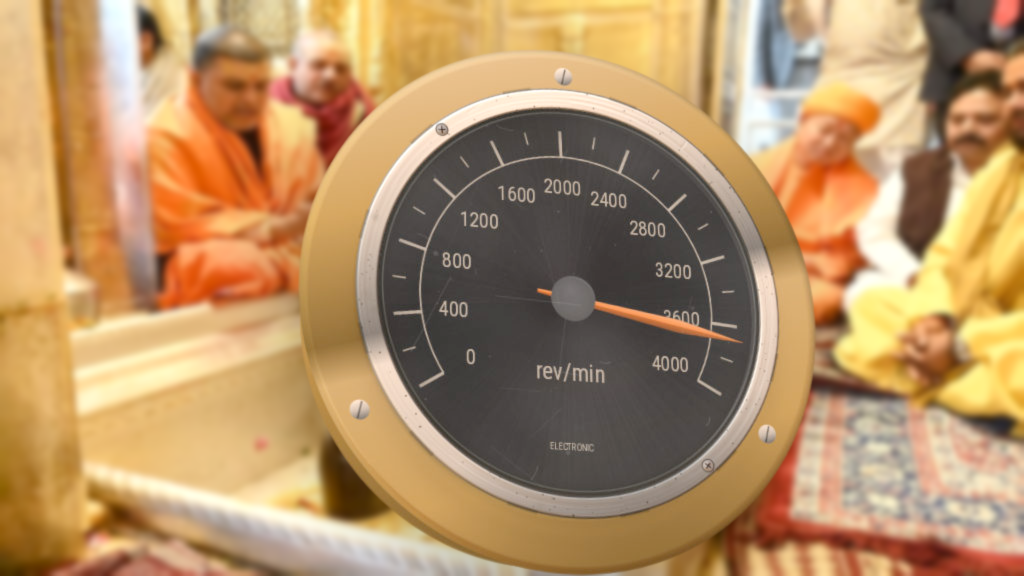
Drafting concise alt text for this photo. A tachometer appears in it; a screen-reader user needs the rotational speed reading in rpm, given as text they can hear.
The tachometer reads 3700 rpm
